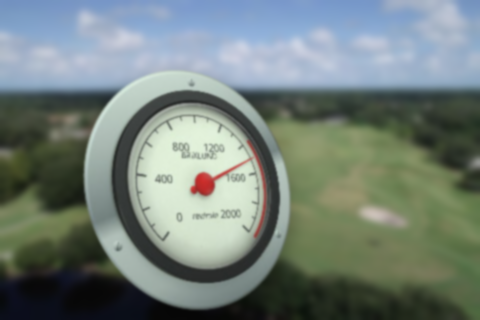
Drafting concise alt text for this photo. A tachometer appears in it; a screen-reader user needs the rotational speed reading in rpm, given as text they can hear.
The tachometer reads 1500 rpm
